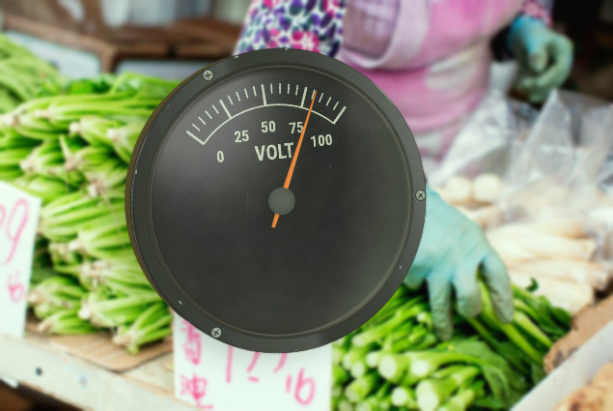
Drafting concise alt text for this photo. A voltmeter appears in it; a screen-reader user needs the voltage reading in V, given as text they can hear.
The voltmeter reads 80 V
